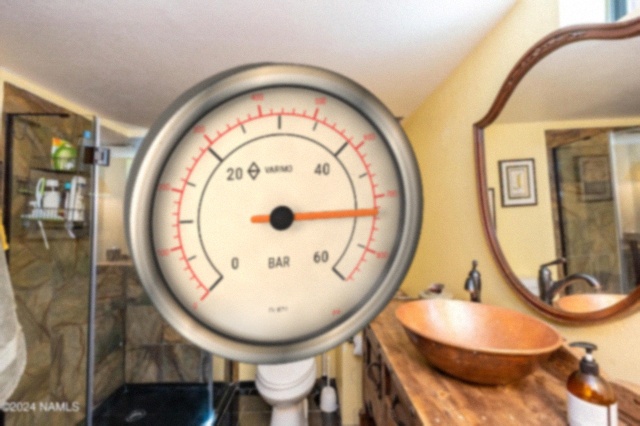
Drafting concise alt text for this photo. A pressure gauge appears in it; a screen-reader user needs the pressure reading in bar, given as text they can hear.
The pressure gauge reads 50 bar
